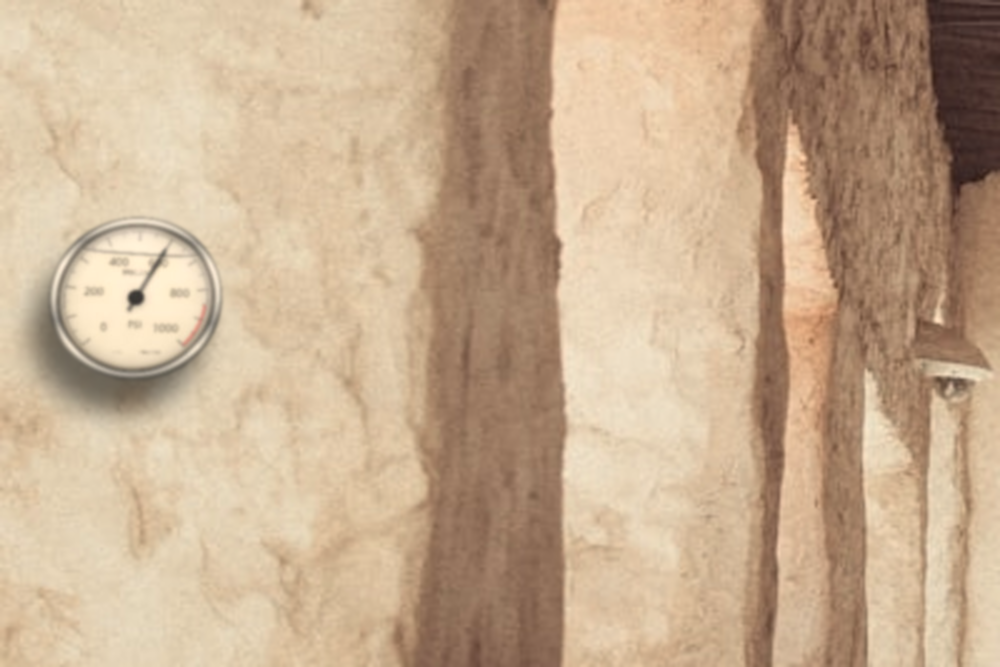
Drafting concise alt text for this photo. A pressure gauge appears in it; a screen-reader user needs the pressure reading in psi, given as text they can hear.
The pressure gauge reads 600 psi
